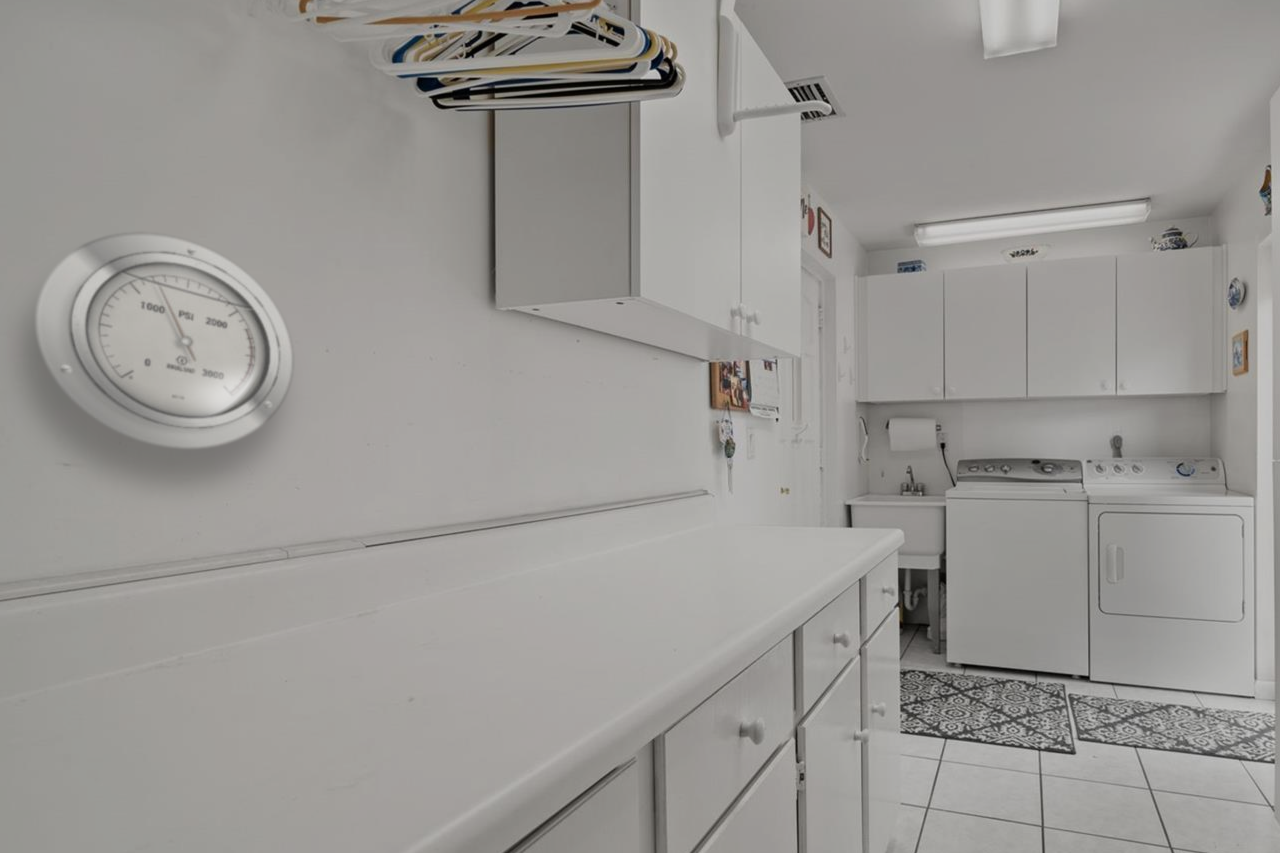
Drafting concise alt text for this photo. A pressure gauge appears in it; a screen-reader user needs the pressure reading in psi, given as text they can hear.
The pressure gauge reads 1200 psi
